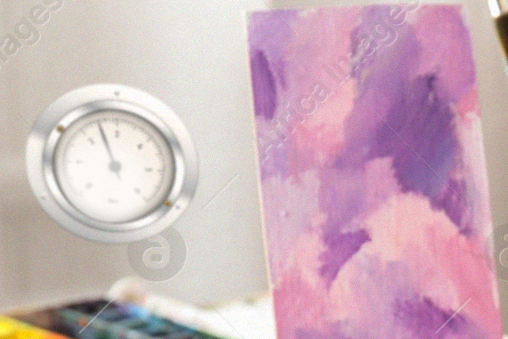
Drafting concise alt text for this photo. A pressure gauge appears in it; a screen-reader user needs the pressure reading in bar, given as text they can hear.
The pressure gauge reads 2.5 bar
